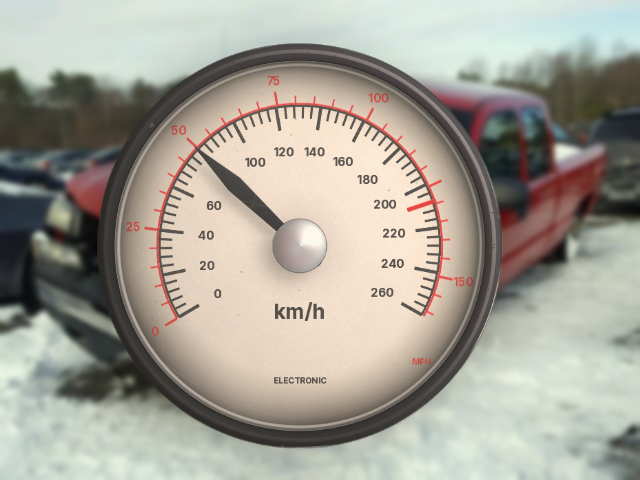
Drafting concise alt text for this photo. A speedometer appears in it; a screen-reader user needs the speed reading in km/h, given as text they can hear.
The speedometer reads 80 km/h
